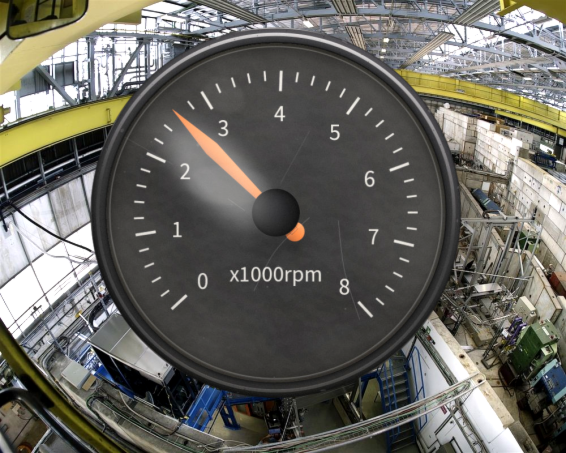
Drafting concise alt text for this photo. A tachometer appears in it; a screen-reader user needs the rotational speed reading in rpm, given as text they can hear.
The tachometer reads 2600 rpm
